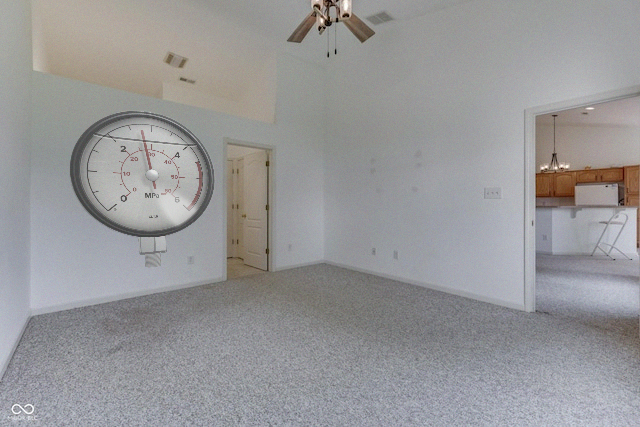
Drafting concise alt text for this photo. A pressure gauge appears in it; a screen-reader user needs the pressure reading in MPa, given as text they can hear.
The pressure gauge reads 2.75 MPa
